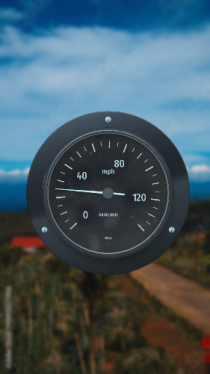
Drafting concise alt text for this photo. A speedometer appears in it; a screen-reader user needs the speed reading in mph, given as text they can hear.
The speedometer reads 25 mph
